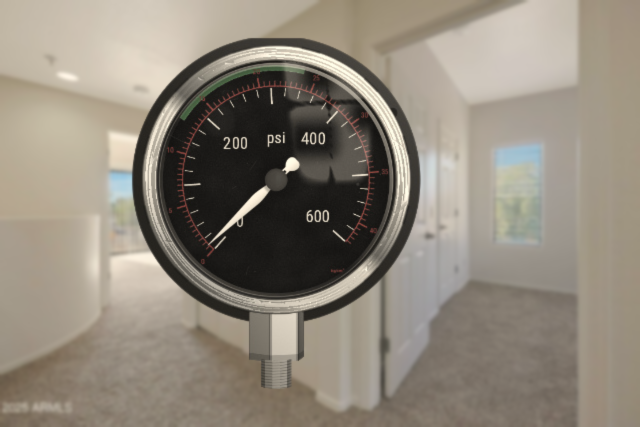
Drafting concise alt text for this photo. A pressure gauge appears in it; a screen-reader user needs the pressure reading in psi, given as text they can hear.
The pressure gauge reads 10 psi
